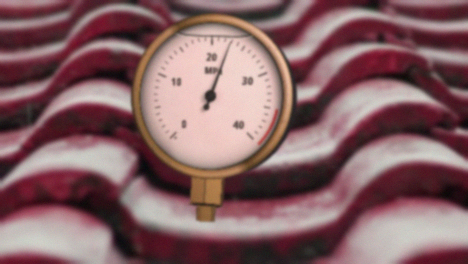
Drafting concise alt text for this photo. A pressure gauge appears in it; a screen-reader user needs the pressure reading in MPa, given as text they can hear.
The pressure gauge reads 23 MPa
